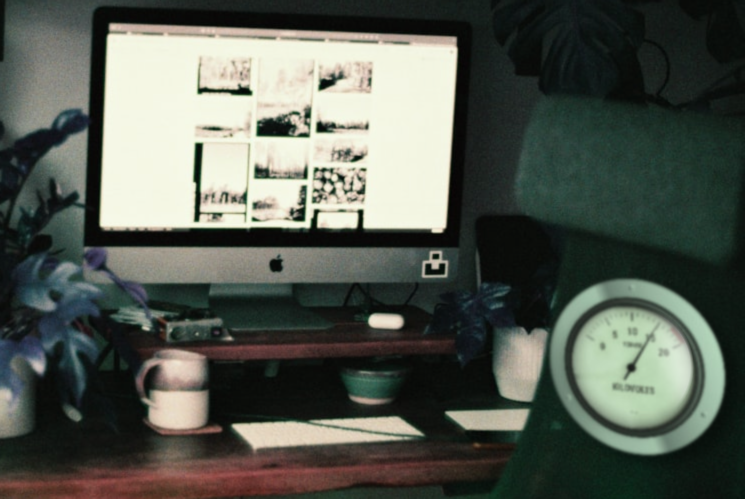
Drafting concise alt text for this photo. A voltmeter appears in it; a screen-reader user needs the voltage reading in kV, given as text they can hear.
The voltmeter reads 15 kV
